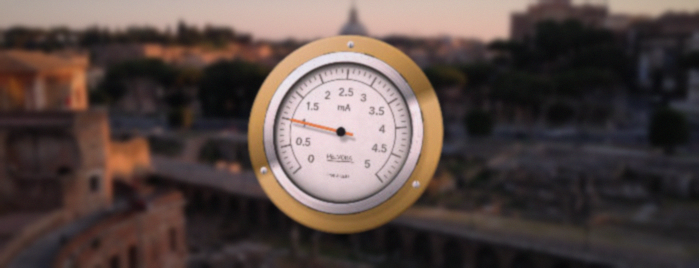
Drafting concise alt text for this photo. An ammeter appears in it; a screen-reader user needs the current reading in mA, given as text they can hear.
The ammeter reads 1 mA
